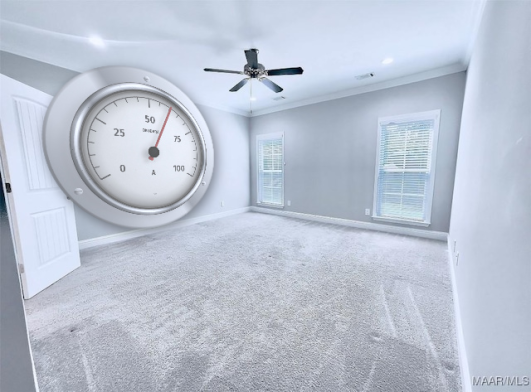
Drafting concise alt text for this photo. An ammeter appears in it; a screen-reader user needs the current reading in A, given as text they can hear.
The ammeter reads 60 A
